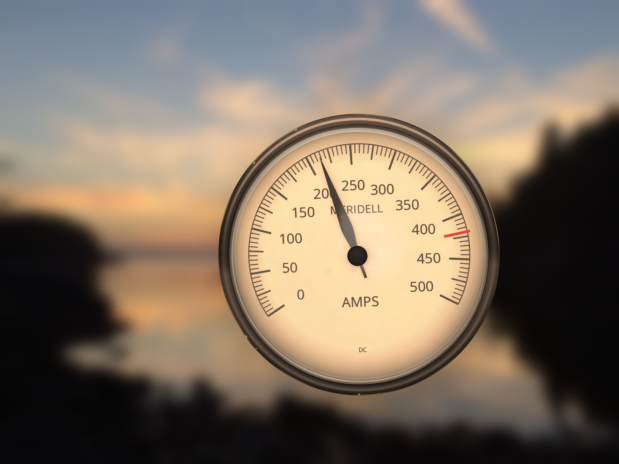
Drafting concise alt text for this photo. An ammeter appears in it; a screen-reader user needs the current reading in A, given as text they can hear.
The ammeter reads 215 A
